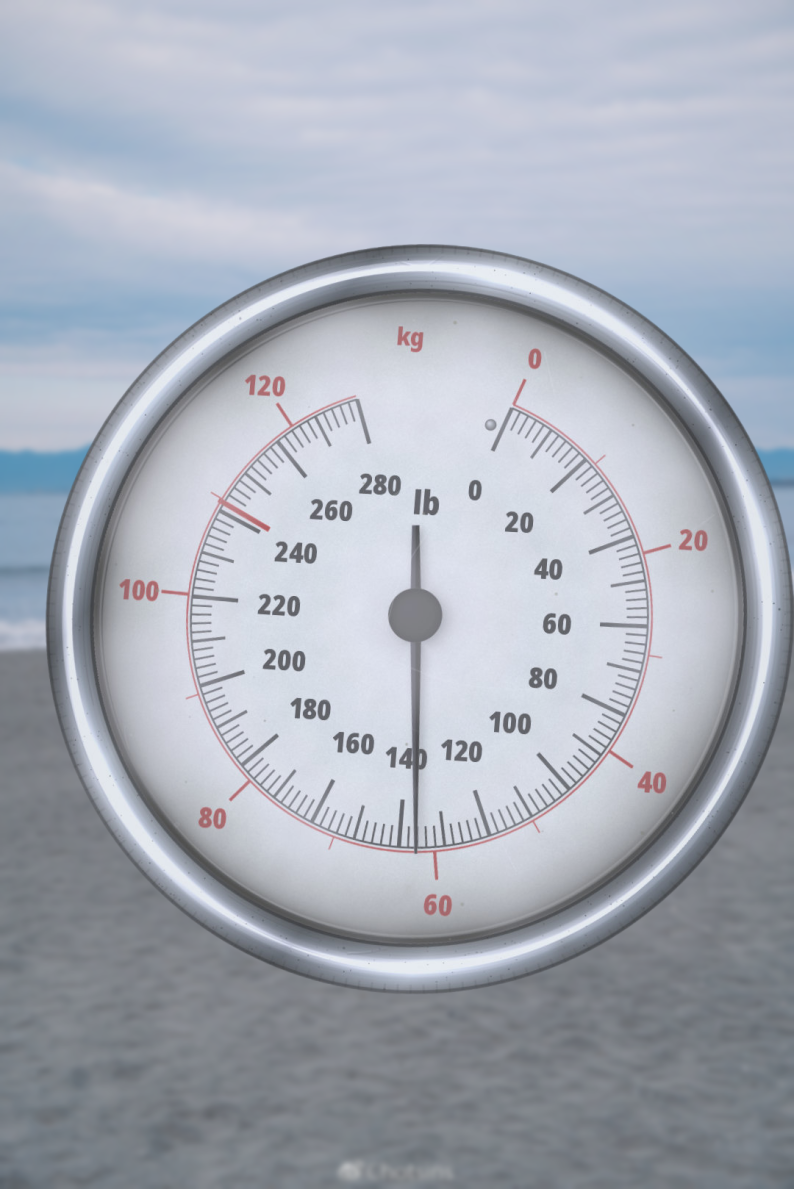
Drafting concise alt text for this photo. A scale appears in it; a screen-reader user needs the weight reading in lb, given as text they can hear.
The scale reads 136 lb
